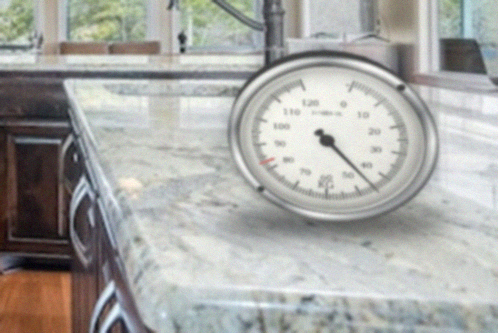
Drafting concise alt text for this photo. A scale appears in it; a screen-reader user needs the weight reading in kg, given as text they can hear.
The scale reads 45 kg
